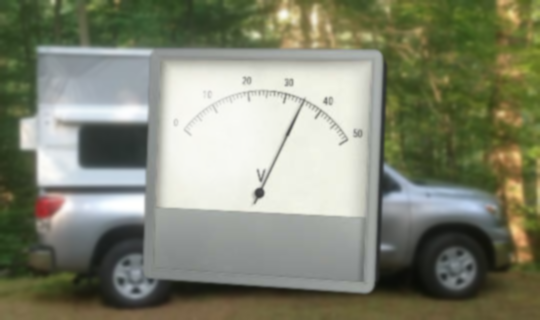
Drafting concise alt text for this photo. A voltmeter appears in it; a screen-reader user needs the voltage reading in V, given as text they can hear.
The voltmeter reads 35 V
